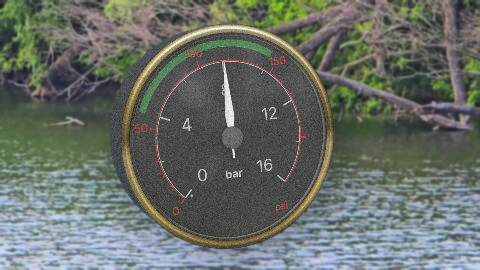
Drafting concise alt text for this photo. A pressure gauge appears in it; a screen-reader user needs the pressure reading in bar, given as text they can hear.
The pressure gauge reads 8 bar
